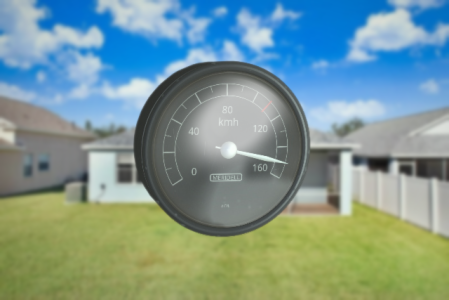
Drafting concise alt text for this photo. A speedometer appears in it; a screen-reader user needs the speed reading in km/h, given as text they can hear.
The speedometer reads 150 km/h
